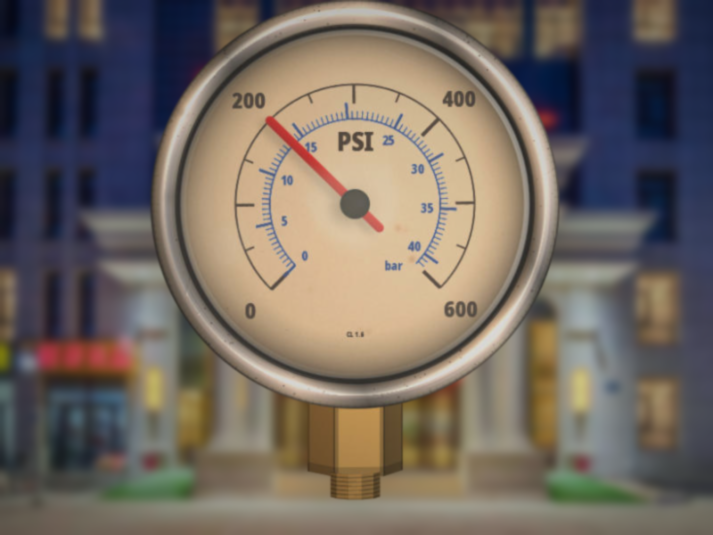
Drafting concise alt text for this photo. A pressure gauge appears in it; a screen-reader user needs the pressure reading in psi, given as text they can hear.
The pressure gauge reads 200 psi
